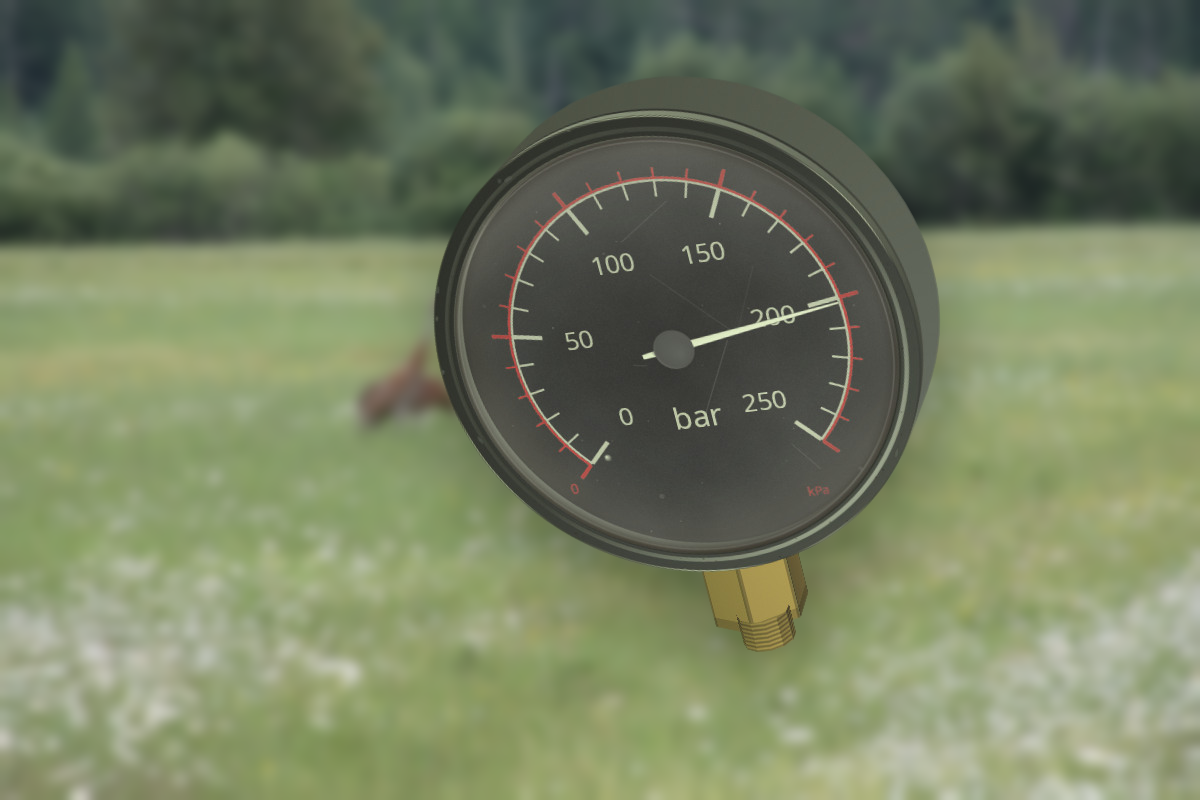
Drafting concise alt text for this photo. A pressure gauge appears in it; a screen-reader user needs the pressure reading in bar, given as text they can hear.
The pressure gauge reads 200 bar
